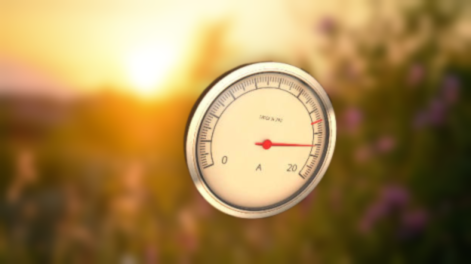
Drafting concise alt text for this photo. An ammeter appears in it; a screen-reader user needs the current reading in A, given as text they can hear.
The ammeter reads 17 A
